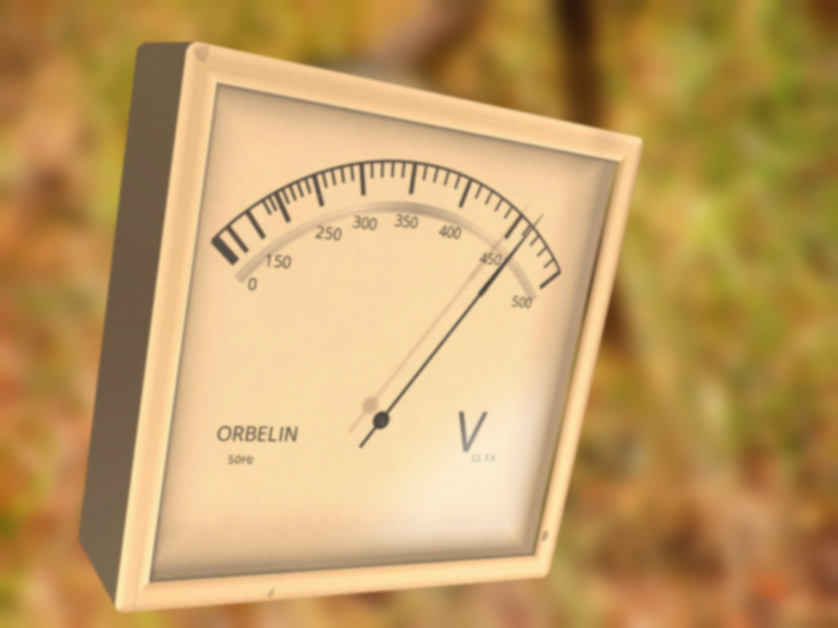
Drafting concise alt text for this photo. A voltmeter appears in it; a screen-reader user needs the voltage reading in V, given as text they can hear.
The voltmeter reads 460 V
